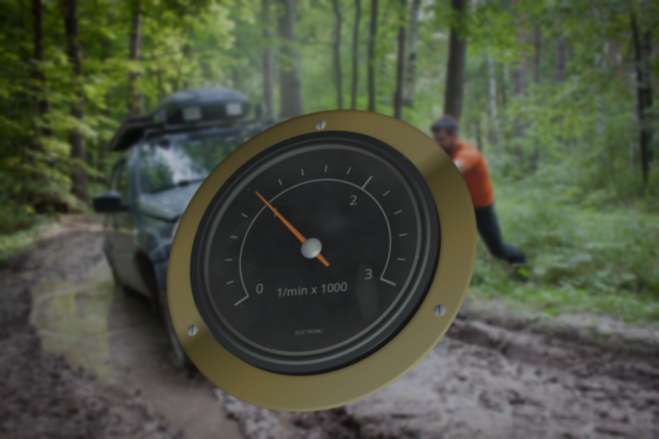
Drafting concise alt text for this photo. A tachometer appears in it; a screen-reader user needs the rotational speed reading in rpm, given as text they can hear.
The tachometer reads 1000 rpm
